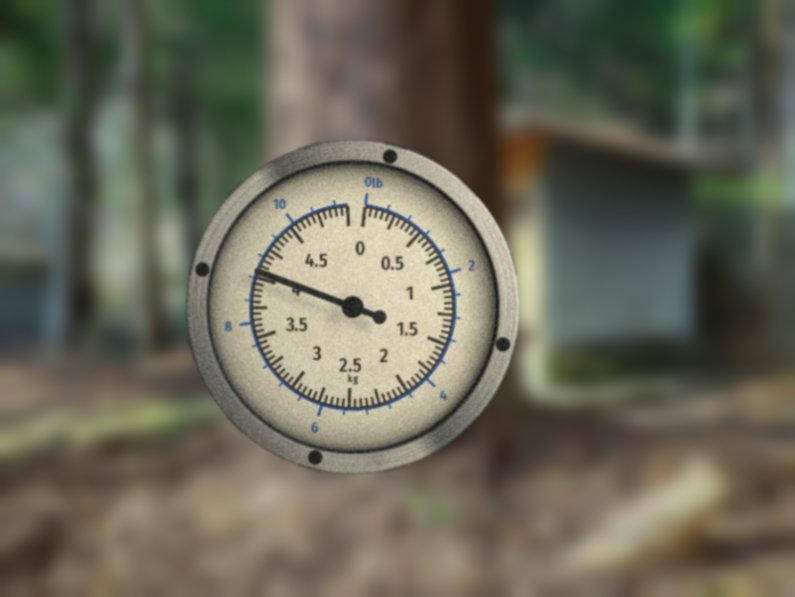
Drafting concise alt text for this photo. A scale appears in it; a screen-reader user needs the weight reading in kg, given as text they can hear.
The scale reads 4.05 kg
